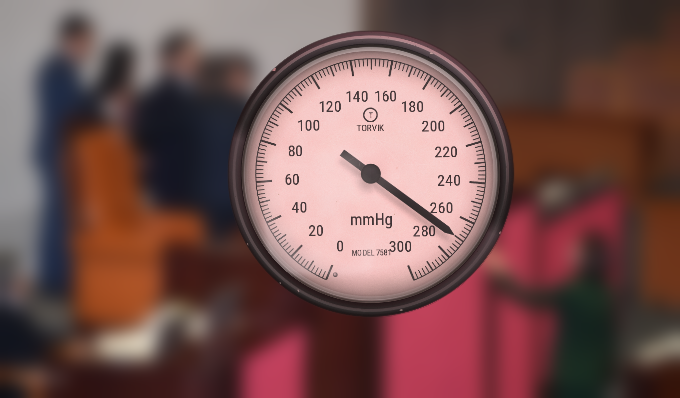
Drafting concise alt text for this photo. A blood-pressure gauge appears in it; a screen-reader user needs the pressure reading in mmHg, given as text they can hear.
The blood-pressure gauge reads 270 mmHg
